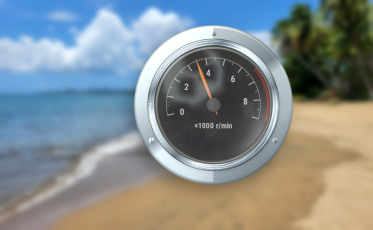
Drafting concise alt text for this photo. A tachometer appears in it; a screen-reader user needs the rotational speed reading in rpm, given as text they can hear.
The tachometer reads 3500 rpm
